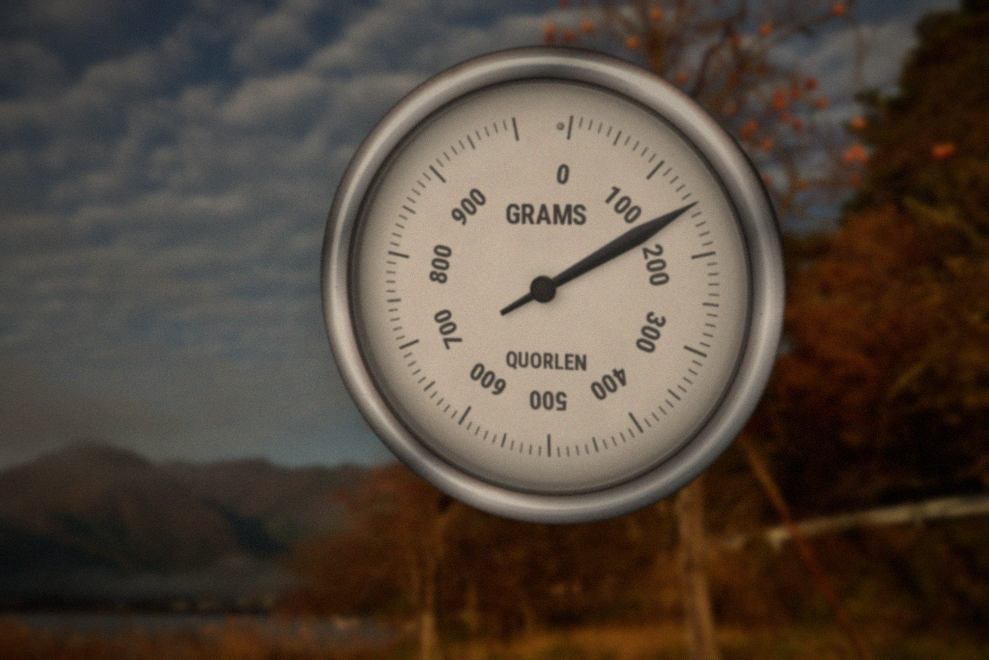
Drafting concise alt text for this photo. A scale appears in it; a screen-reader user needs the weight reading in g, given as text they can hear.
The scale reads 150 g
